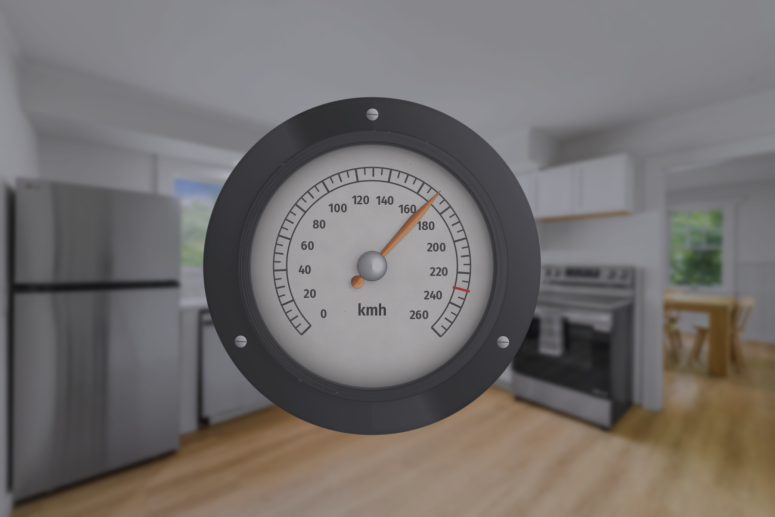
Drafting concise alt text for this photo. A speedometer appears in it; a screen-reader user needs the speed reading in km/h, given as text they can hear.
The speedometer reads 170 km/h
